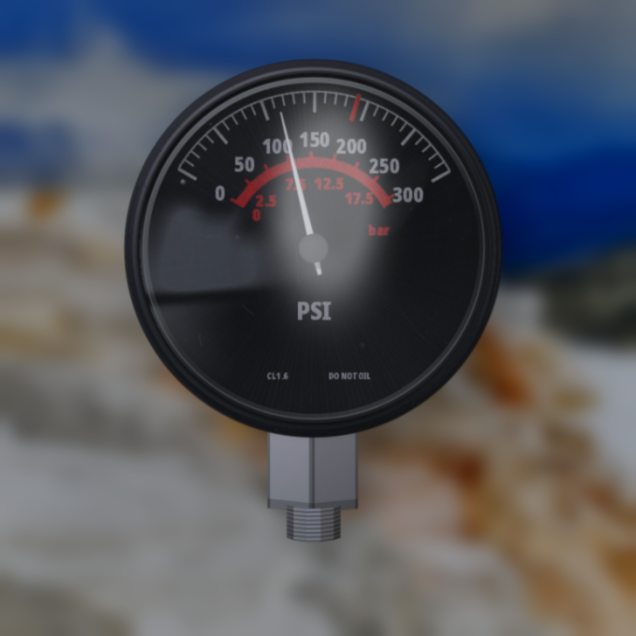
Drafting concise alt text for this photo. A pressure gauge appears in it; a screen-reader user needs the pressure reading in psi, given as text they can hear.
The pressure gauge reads 115 psi
